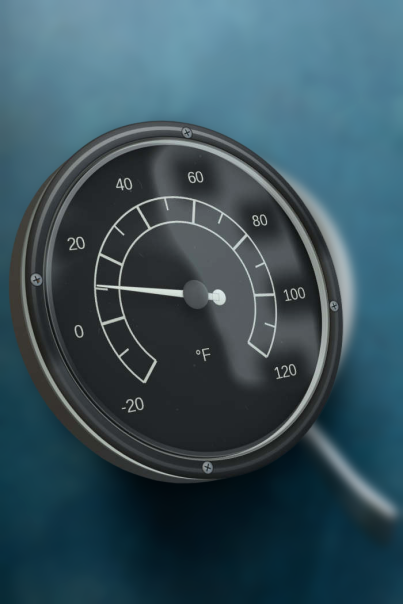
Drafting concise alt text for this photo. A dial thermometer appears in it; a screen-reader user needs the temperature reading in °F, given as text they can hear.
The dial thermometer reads 10 °F
